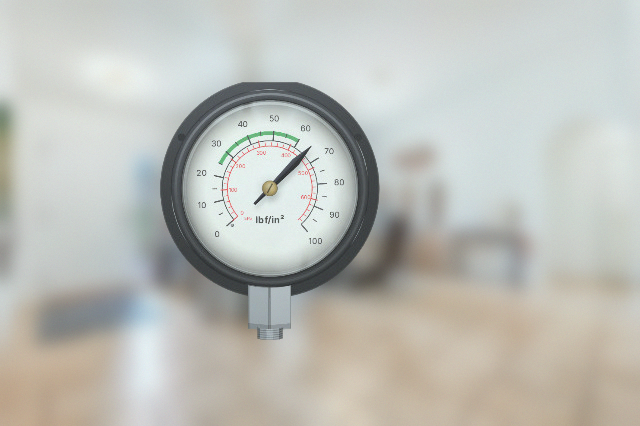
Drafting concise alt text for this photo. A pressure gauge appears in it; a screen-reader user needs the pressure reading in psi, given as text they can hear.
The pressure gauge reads 65 psi
